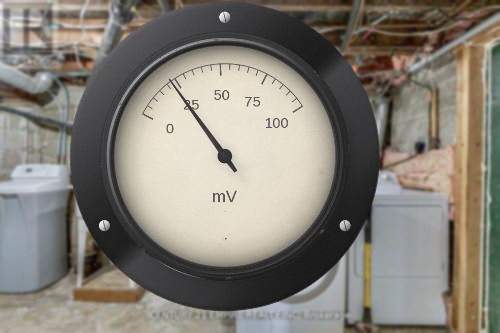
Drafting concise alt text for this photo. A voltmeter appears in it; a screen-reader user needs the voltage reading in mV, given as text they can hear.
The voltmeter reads 22.5 mV
